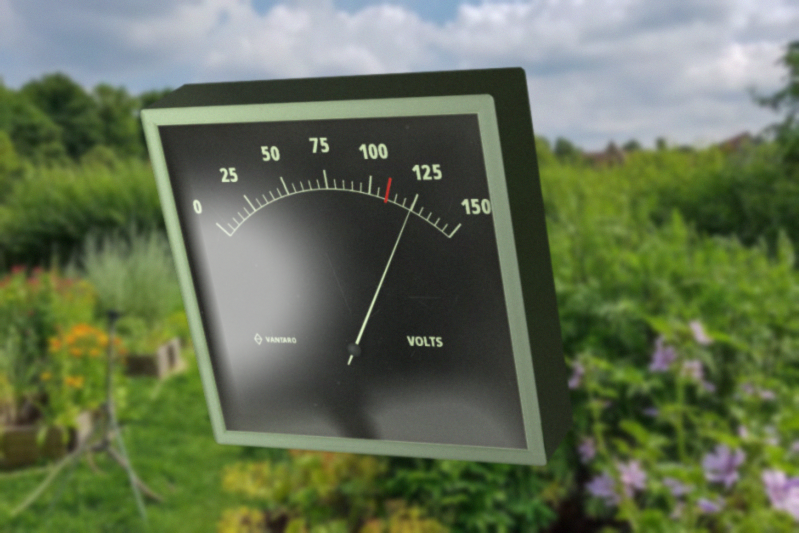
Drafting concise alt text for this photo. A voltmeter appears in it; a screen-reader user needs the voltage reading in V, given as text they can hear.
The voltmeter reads 125 V
